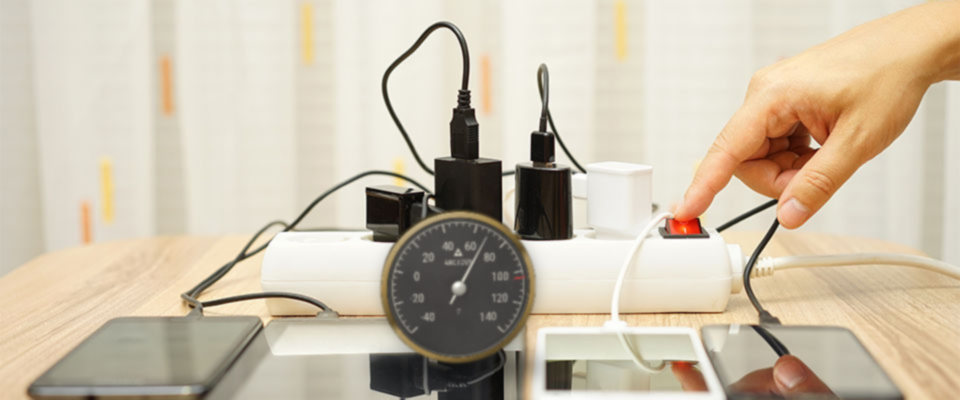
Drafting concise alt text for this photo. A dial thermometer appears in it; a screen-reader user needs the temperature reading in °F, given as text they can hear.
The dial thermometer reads 68 °F
